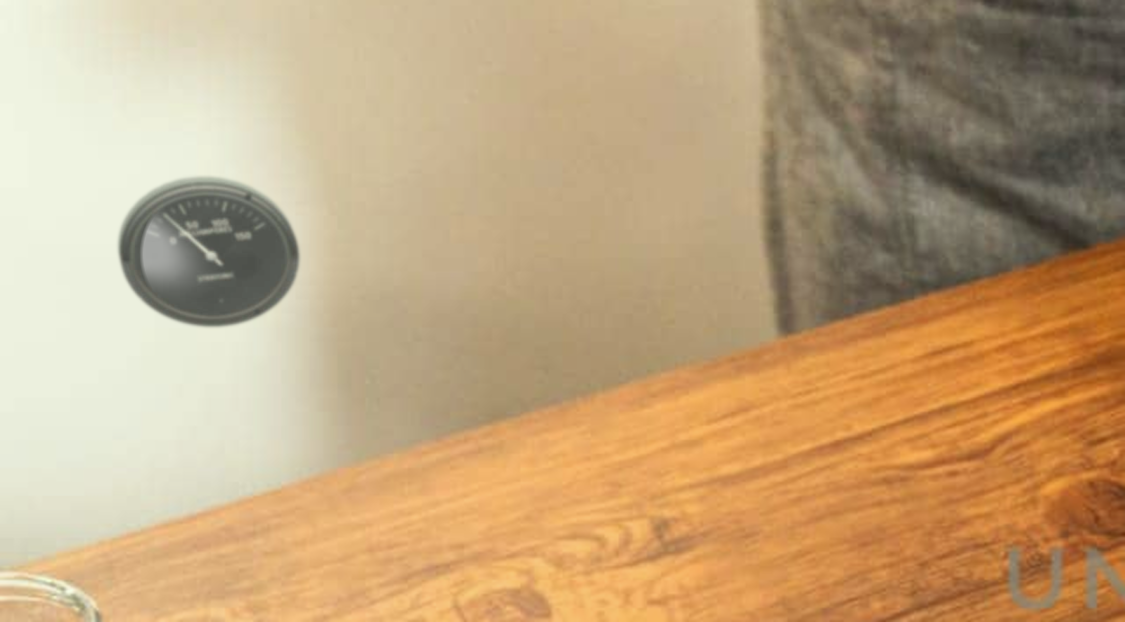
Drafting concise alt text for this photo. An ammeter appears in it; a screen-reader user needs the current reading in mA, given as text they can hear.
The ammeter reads 30 mA
